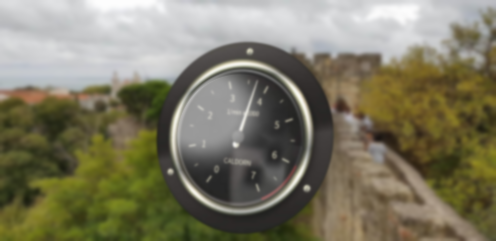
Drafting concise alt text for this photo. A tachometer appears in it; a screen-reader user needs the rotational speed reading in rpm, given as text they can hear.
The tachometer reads 3750 rpm
